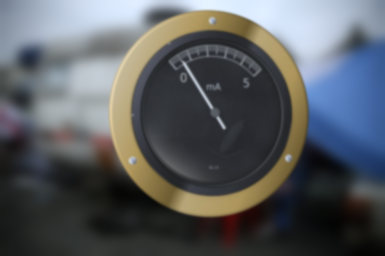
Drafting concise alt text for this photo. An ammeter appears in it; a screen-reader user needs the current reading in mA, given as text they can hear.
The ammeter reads 0.5 mA
